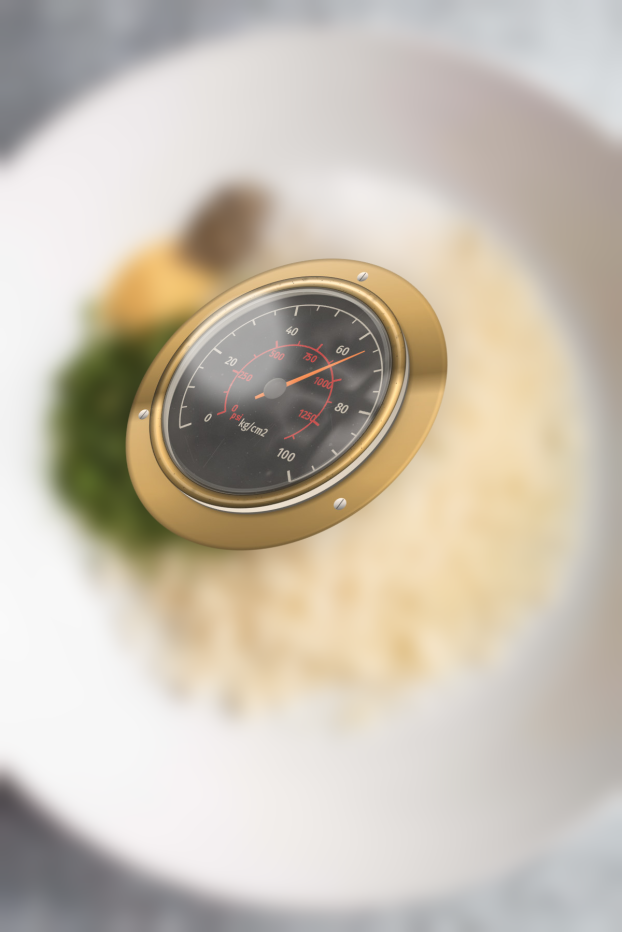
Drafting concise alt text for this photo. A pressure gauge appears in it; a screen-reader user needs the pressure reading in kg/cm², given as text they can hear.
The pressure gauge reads 65 kg/cm²
